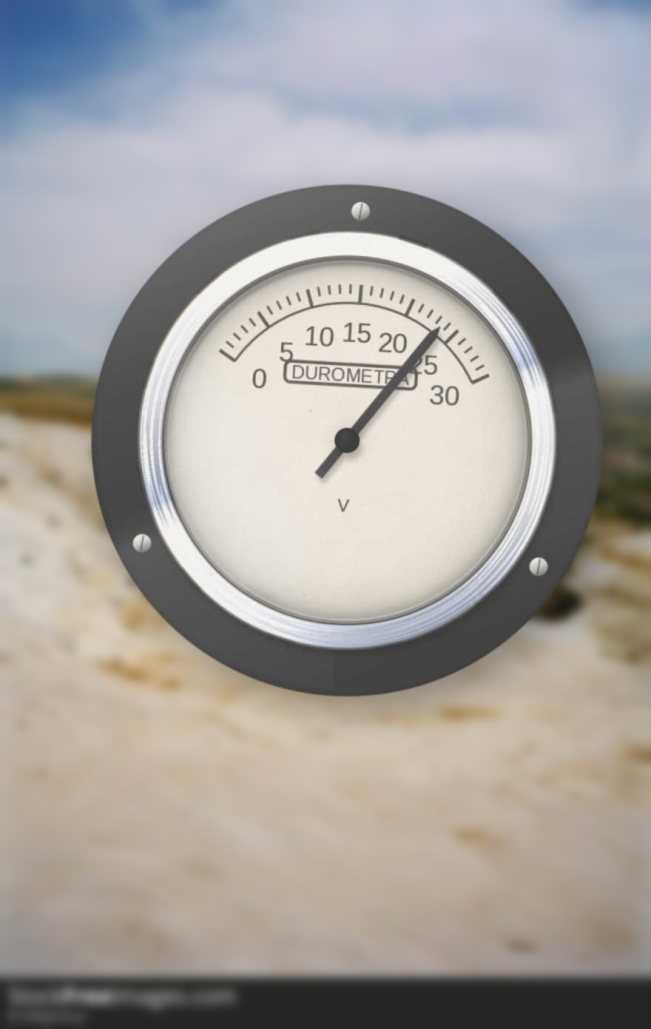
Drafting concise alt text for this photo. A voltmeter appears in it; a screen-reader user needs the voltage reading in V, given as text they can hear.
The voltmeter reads 23.5 V
